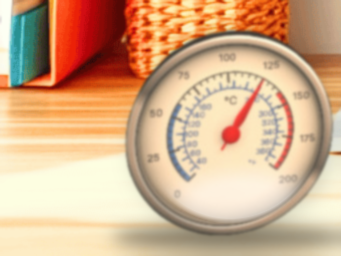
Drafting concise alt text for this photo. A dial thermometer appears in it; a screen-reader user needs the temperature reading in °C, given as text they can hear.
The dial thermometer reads 125 °C
